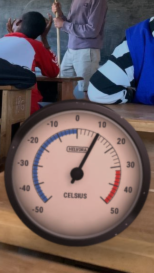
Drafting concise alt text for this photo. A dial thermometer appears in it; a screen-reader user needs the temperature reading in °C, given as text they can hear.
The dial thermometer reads 10 °C
